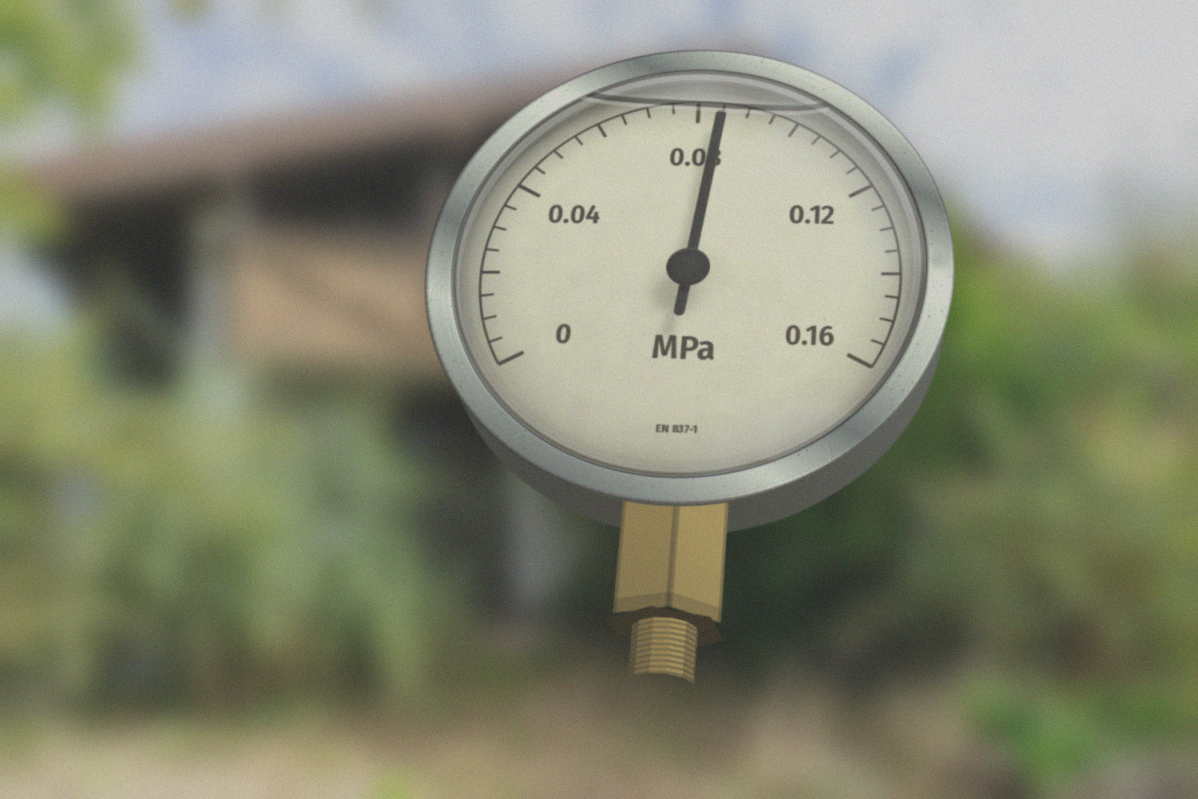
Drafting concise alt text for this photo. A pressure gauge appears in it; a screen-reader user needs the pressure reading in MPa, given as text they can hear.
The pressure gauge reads 0.085 MPa
